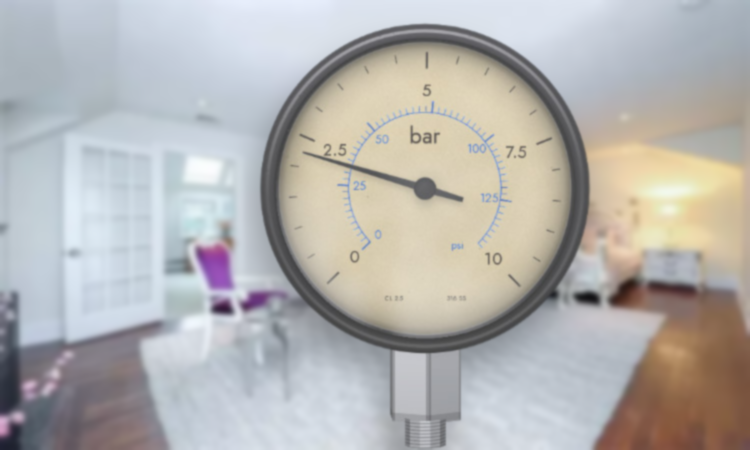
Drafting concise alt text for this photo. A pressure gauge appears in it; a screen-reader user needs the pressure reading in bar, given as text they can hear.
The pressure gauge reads 2.25 bar
